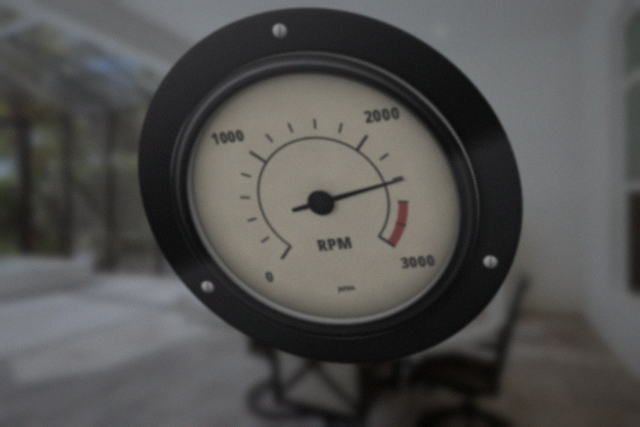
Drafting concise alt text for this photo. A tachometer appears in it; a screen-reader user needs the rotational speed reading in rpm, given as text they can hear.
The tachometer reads 2400 rpm
